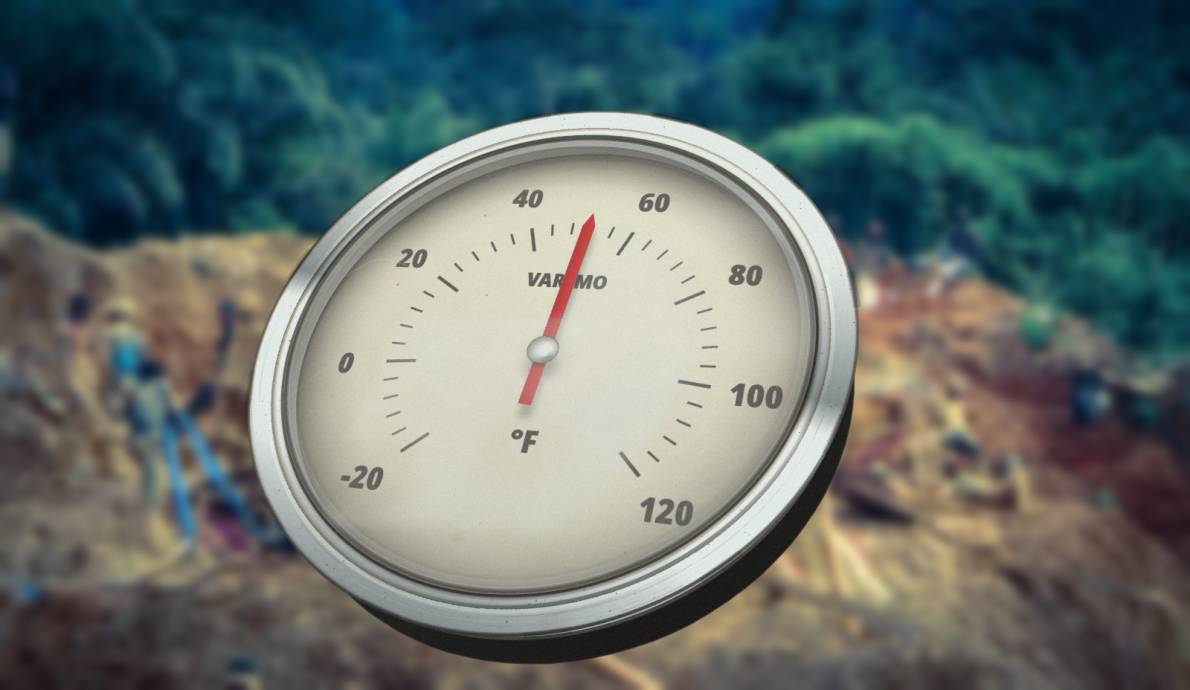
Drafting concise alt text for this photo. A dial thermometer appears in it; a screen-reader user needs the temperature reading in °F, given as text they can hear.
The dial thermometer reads 52 °F
